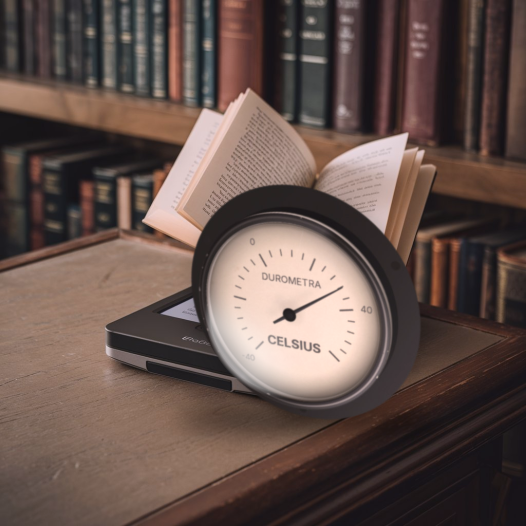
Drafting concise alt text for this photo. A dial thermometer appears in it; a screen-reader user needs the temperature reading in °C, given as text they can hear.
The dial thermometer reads 32 °C
